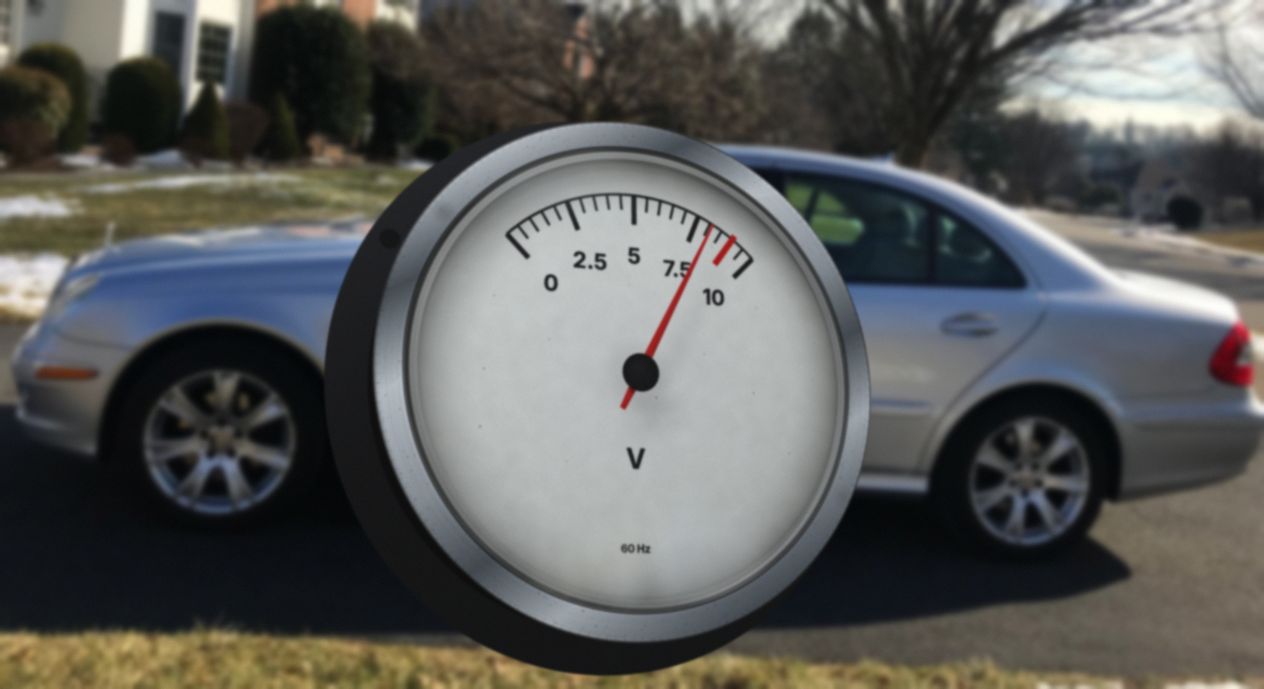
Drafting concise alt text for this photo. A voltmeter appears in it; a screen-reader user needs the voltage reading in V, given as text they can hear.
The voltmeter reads 8 V
